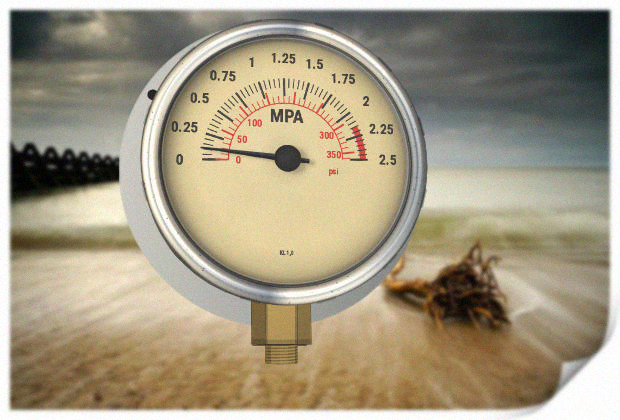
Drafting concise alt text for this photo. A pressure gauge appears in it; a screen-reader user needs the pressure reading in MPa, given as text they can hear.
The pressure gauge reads 0.1 MPa
